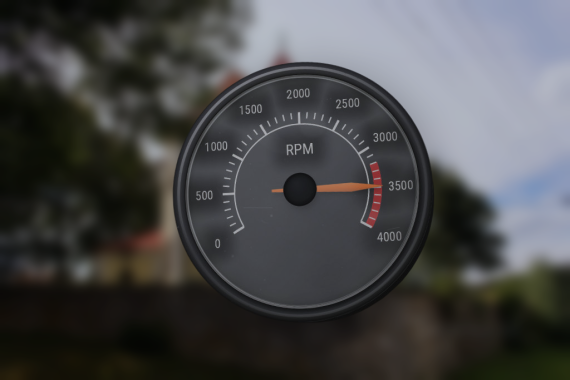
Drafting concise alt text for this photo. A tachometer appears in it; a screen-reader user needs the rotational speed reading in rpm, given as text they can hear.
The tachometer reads 3500 rpm
